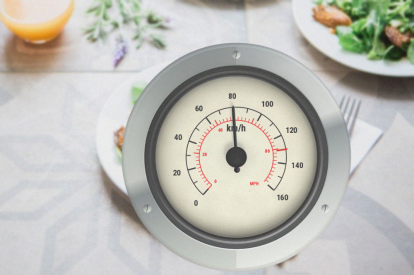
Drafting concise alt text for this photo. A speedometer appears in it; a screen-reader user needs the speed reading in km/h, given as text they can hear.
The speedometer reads 80 km/h
